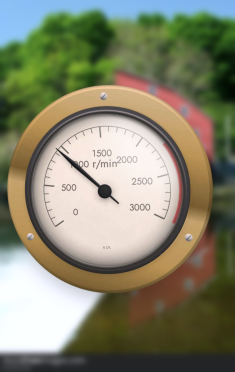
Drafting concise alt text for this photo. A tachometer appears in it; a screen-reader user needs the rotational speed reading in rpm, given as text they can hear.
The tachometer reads 950 rpm
